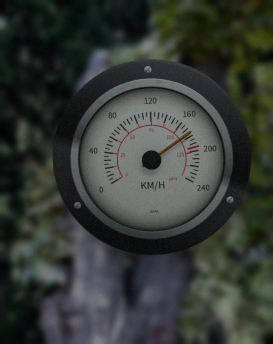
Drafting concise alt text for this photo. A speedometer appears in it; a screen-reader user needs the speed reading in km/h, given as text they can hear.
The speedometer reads 175 km/h
